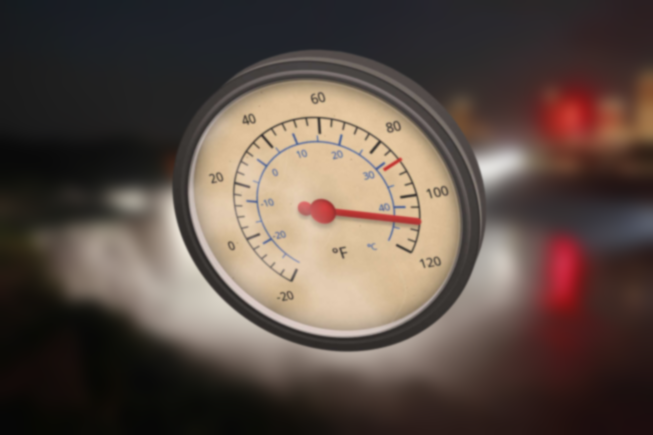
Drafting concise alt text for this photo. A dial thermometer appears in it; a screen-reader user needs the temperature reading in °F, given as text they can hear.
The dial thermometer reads 108 °F
